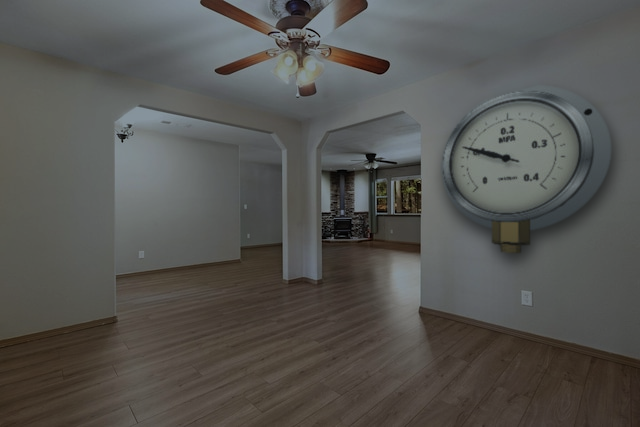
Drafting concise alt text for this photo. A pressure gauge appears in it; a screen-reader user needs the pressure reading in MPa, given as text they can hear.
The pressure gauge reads 0.1 MPa
